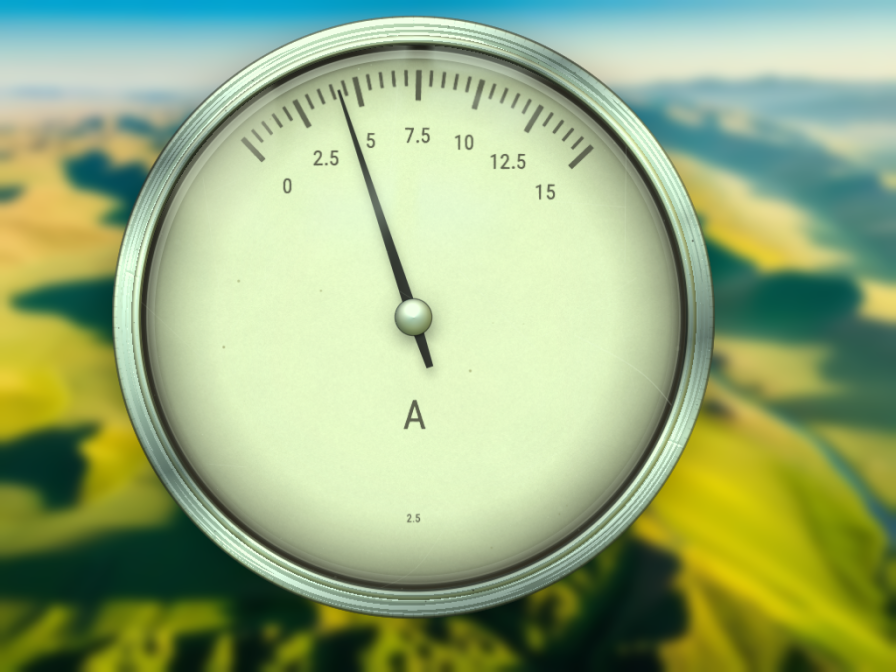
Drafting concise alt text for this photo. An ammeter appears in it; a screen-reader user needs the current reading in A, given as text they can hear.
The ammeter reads 4.25 A
